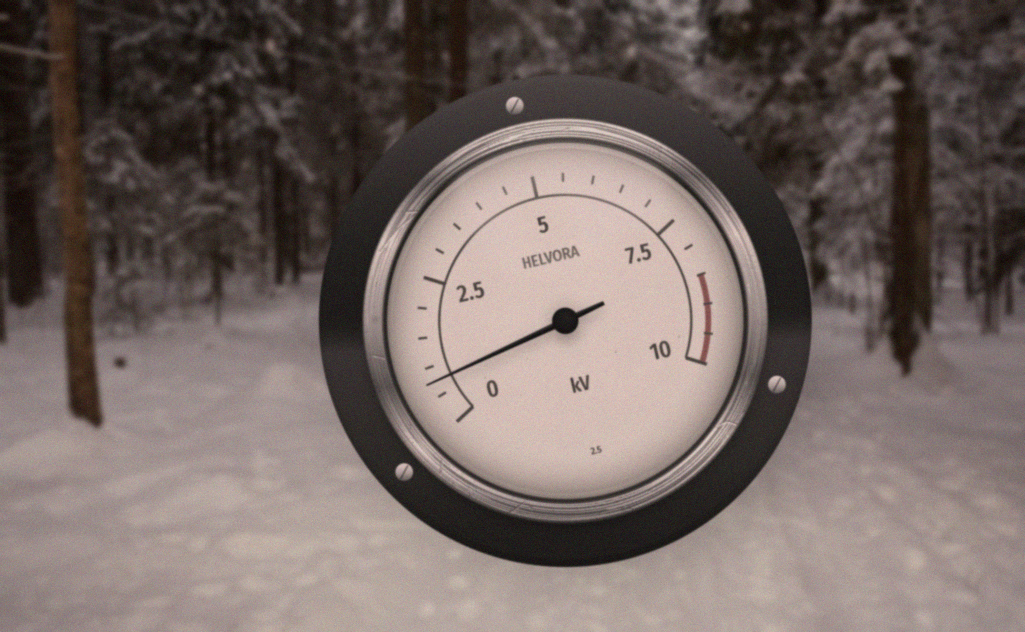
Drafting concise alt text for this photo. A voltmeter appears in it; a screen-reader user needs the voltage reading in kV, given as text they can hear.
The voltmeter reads 0.75 kV
